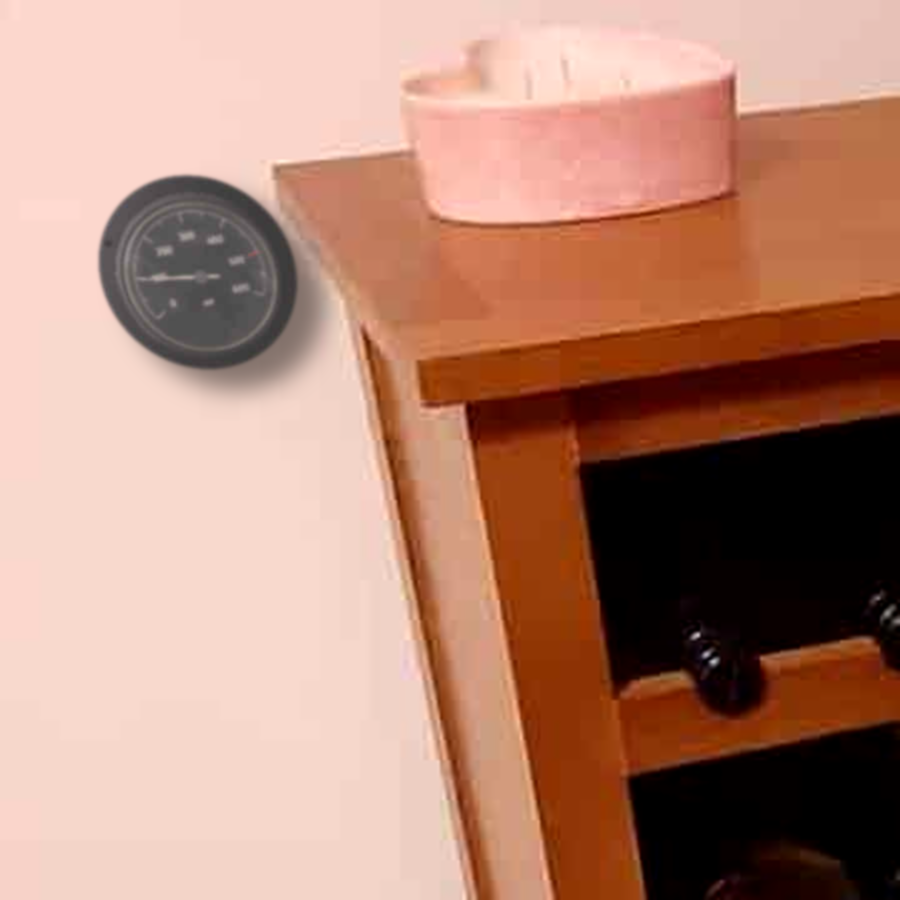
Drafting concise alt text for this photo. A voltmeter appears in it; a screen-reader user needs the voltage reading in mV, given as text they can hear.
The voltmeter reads 100 mV
